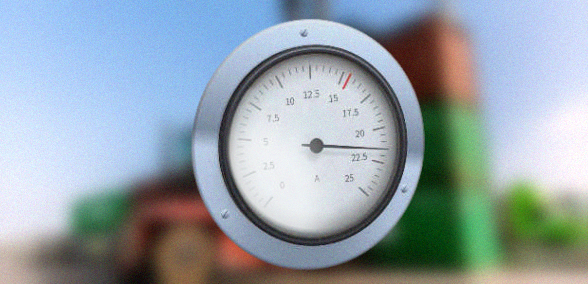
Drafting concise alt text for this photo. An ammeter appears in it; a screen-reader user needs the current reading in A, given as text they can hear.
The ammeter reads 21.5 A
